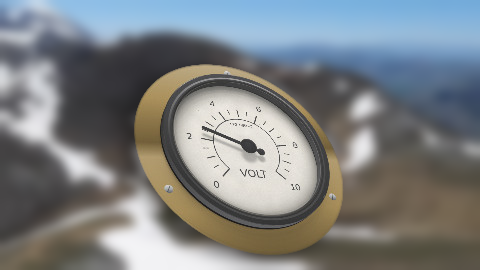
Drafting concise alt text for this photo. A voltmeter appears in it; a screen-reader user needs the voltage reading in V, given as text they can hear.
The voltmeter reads 2.5 V
